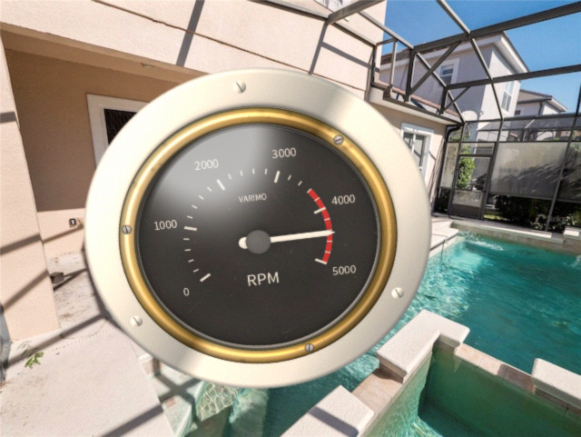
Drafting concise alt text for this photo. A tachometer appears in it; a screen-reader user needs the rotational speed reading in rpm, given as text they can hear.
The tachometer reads 4400 rpm
